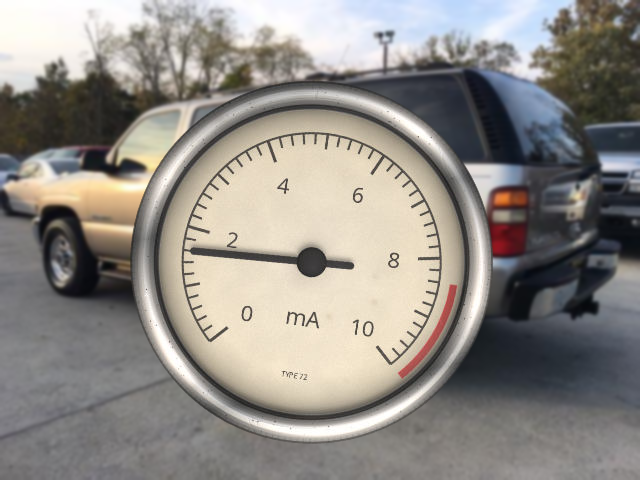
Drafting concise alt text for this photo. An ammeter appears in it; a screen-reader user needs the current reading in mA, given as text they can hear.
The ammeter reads 1.6 mA
